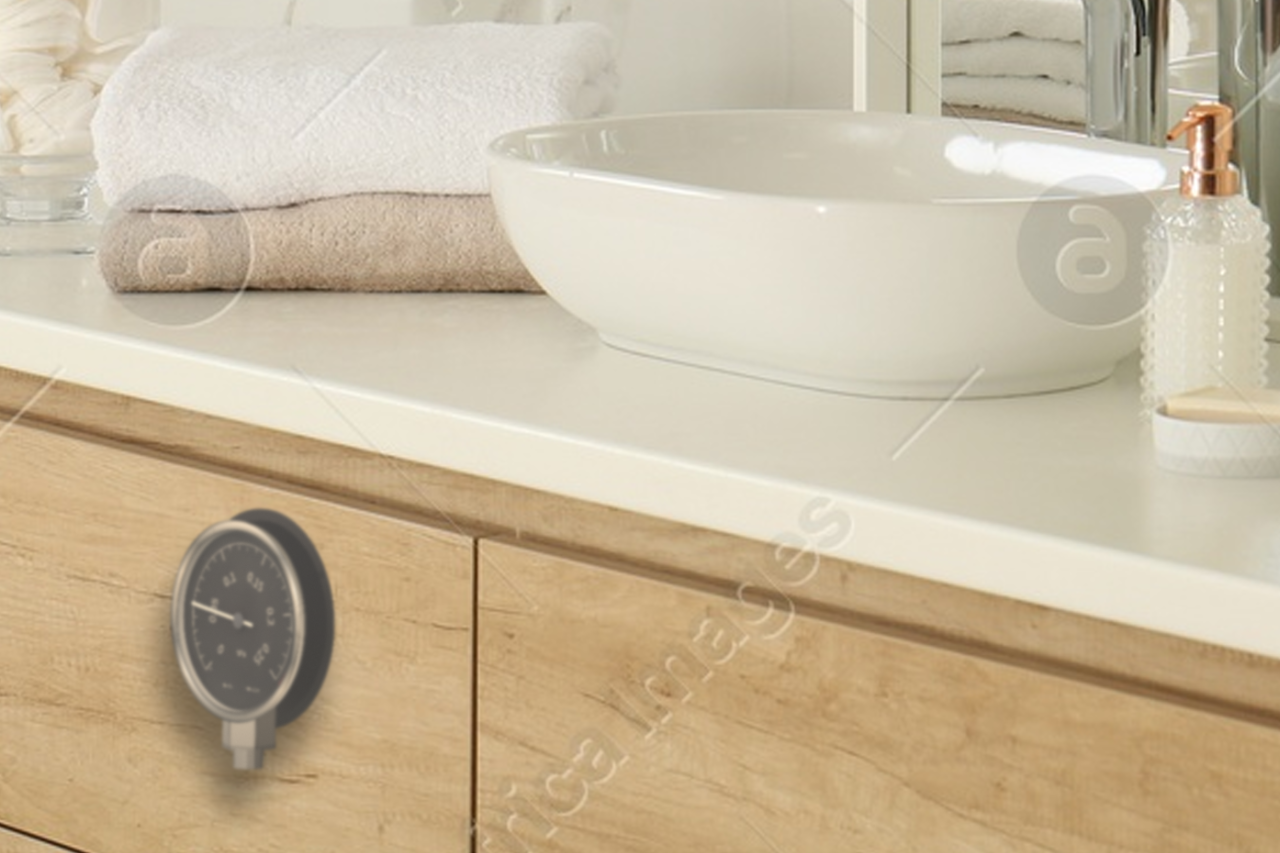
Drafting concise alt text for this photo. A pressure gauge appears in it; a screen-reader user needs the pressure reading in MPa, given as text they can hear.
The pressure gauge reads 0.05 MPa
